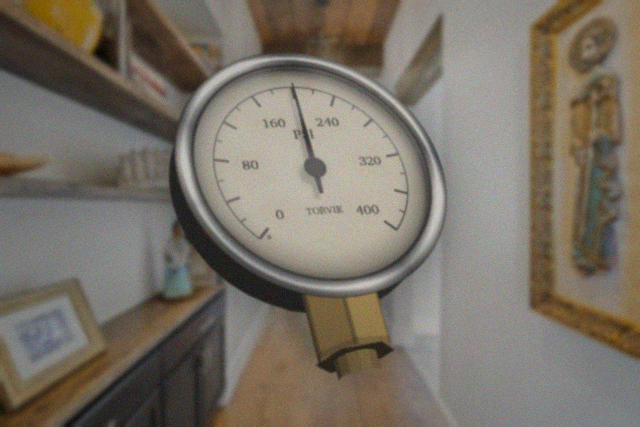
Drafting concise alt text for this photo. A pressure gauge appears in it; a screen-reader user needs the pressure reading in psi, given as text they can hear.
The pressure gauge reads 200 psi
